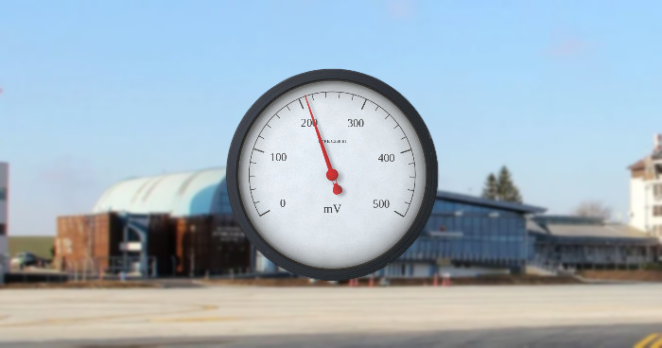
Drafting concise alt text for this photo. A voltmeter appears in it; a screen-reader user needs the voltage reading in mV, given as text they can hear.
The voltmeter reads 210 mV
